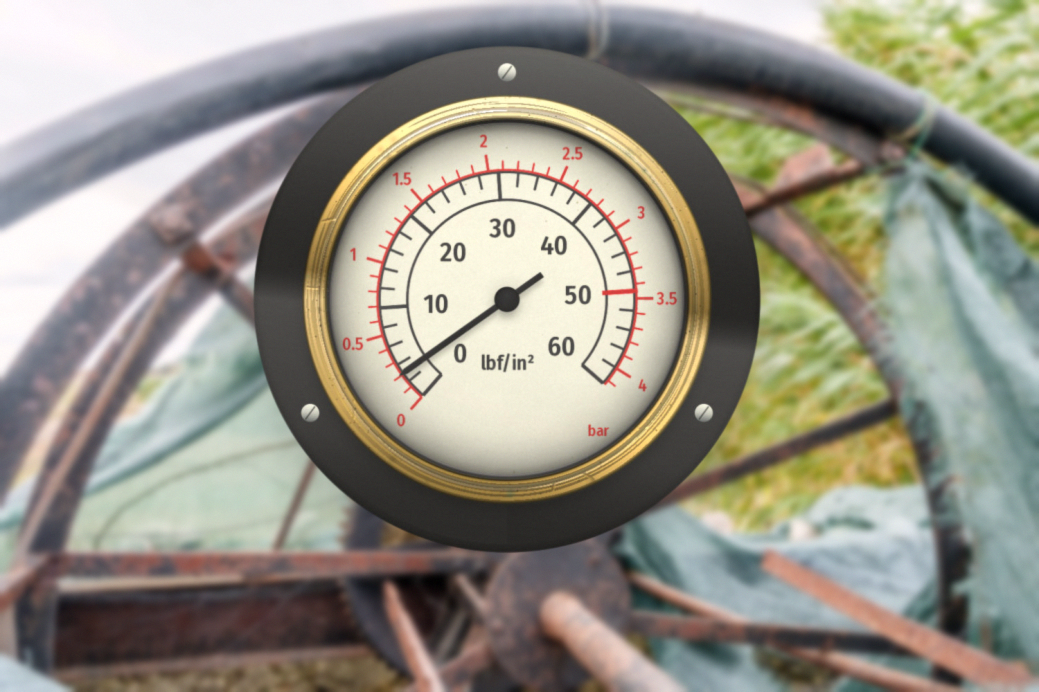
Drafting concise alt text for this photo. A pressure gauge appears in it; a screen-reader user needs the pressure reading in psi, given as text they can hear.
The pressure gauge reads 3 psi
